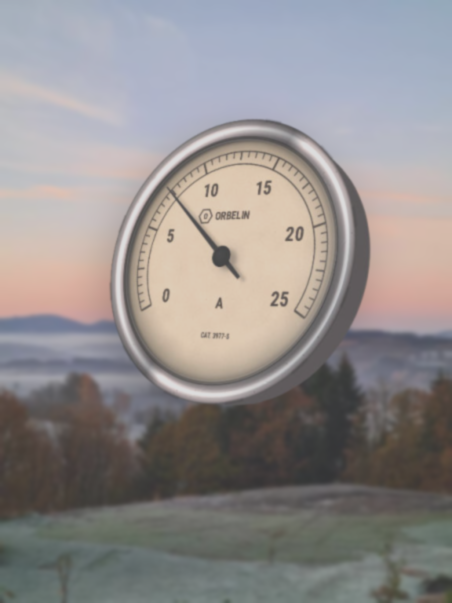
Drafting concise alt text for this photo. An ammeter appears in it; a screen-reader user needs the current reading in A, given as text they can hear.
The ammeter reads 7.5 A
